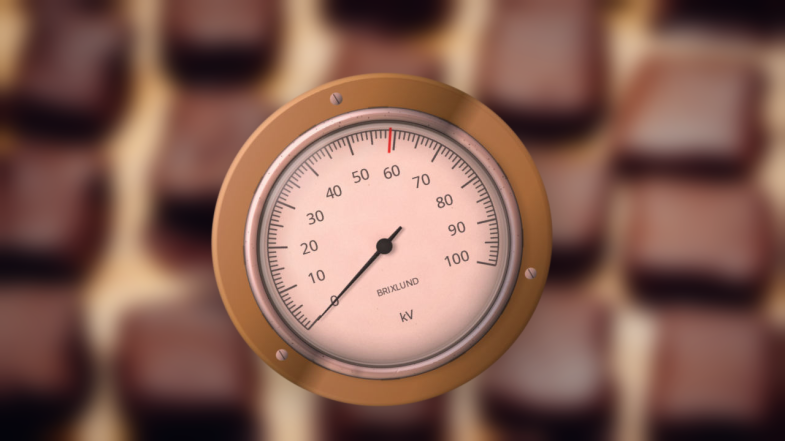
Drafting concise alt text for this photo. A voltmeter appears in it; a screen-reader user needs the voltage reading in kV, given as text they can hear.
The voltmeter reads 0 kV
